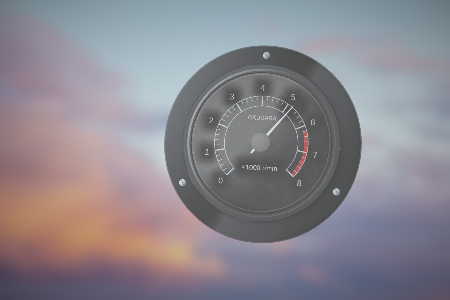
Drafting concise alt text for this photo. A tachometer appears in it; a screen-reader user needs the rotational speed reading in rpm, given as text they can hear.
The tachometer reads 5200 rpm
